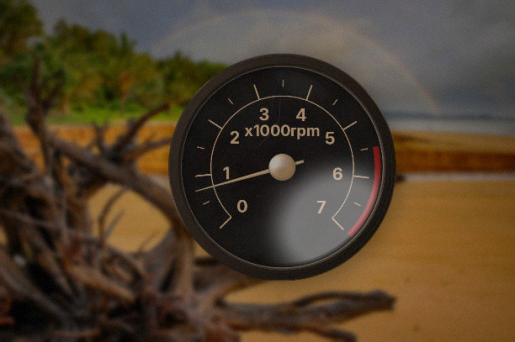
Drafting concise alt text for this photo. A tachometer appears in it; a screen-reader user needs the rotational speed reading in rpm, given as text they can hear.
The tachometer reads 750 rpm
